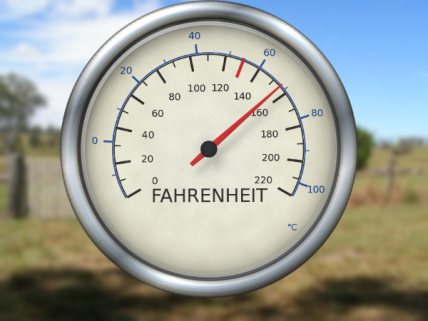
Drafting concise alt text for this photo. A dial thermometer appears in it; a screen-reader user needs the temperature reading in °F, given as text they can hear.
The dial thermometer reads 155 °F
